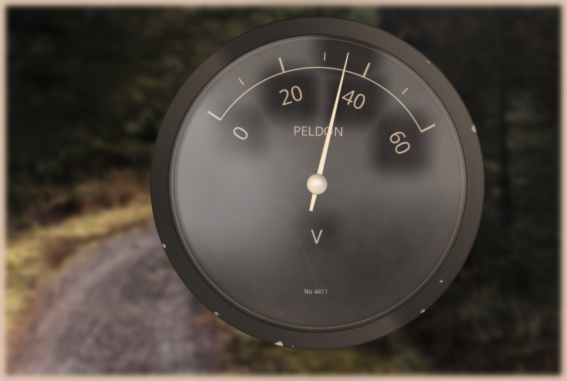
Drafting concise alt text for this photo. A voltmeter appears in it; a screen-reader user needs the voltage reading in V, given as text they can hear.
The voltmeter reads 35 V
